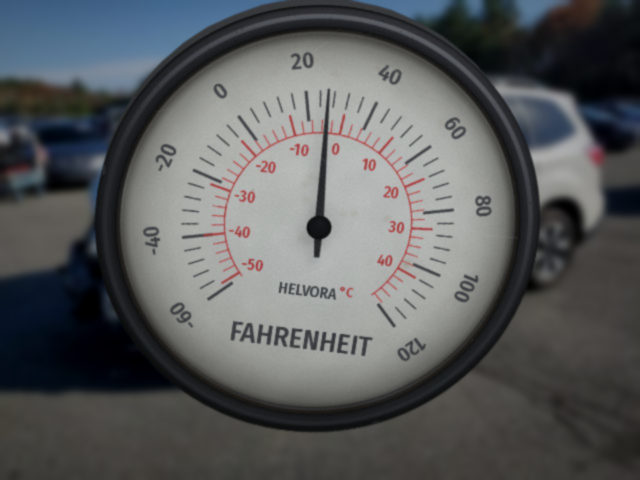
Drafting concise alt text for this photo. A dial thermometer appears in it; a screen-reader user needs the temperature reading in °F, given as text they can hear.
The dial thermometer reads 26 °F
